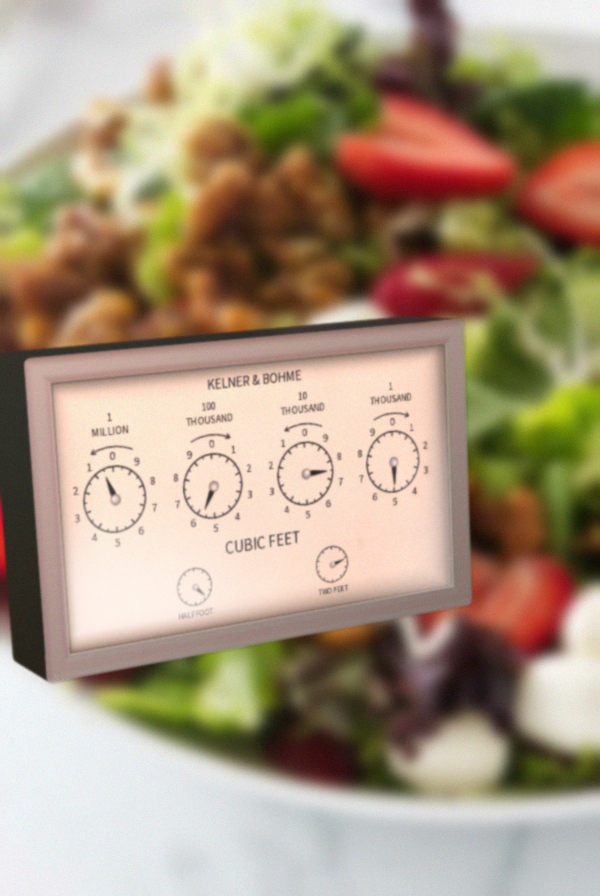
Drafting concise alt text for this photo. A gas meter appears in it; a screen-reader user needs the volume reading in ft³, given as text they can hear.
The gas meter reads 57500 ft³
